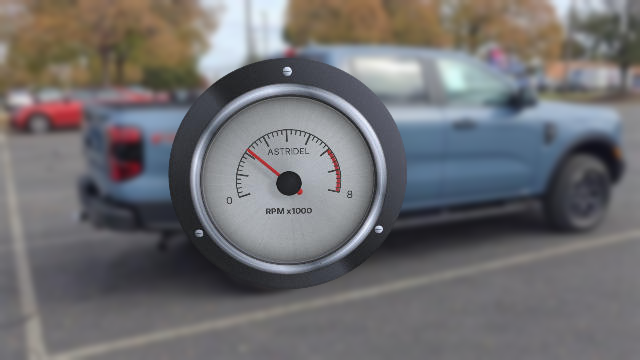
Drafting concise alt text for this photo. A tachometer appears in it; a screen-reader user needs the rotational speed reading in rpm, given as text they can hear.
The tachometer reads 2200 rpm
